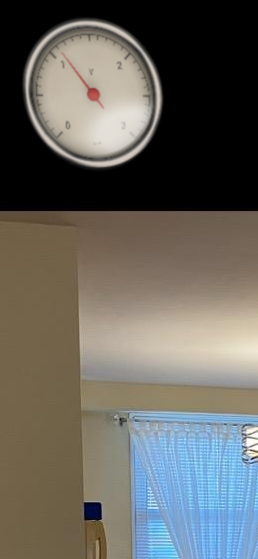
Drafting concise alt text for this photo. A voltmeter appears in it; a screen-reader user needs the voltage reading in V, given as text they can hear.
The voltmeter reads 1.1 V
